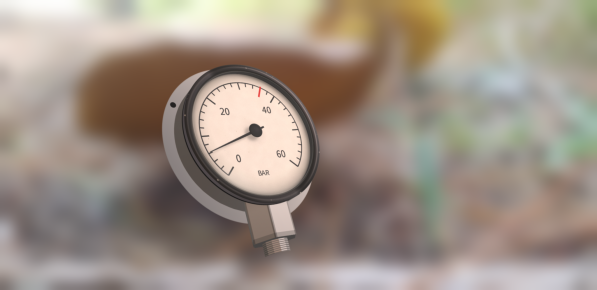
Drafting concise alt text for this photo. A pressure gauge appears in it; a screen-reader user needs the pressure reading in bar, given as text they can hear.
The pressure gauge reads 6 bar
